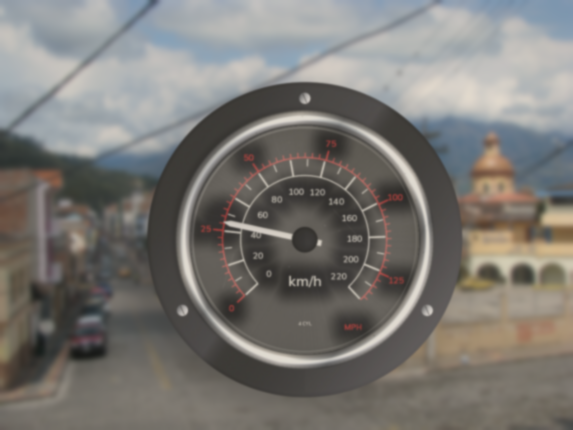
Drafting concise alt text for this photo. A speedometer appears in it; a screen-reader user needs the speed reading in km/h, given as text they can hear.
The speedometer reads 45 km/h
